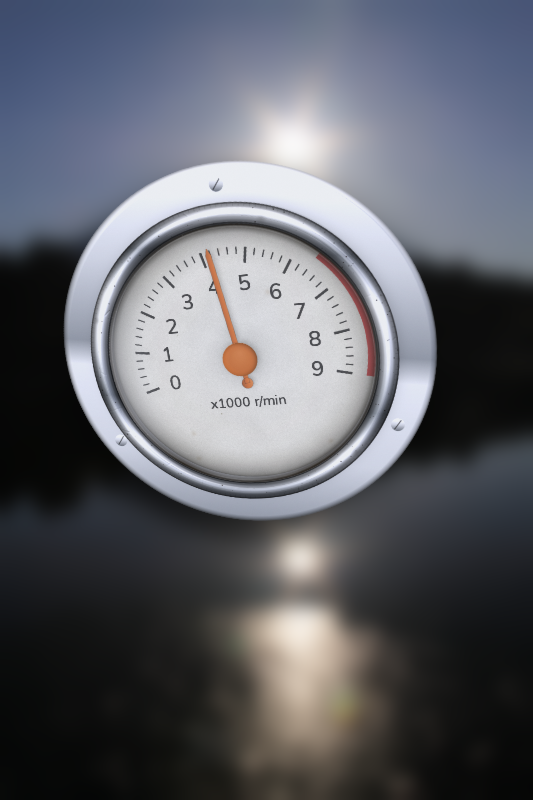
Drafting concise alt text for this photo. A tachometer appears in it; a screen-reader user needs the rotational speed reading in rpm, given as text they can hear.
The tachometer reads 4200 rpm
